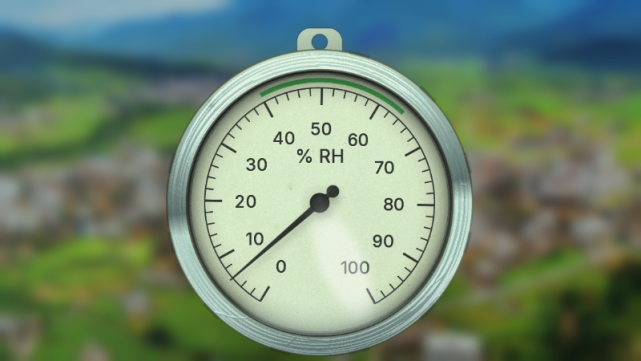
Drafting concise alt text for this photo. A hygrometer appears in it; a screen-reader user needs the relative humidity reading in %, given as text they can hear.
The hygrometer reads 6 %
